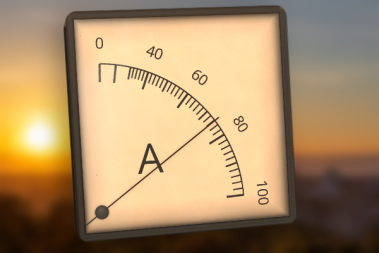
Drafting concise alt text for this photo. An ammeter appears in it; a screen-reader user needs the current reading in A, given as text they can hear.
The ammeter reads 74 A
